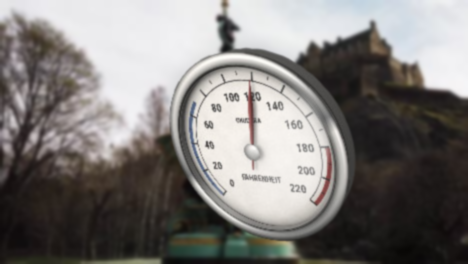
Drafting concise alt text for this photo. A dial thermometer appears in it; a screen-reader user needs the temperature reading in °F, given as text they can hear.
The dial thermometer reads 120 °F
